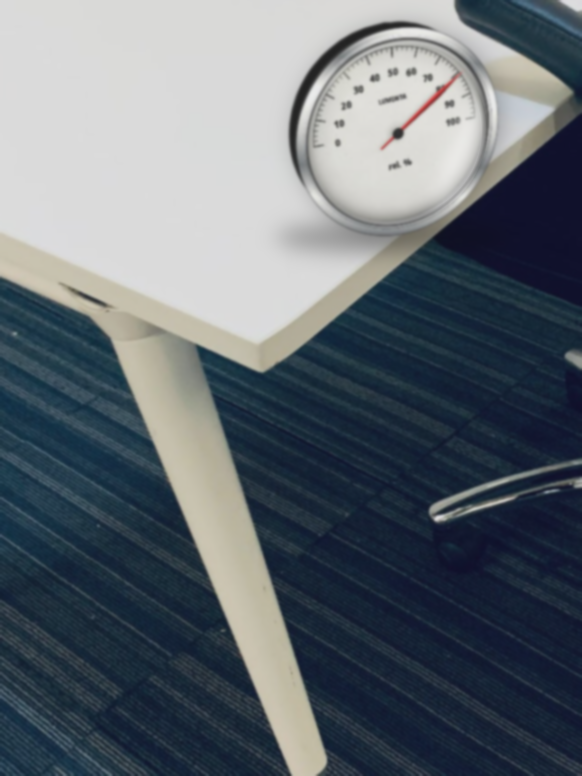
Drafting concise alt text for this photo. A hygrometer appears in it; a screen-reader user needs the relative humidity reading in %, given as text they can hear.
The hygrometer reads 80 %
